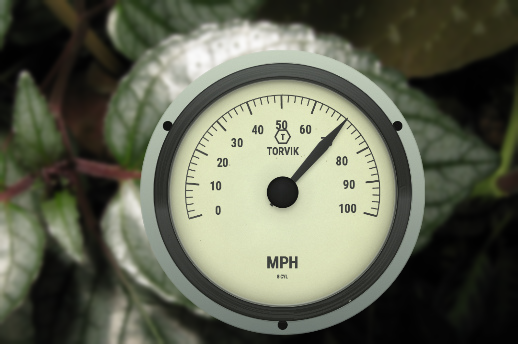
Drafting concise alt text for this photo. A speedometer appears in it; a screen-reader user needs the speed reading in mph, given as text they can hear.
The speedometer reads 70 mph
